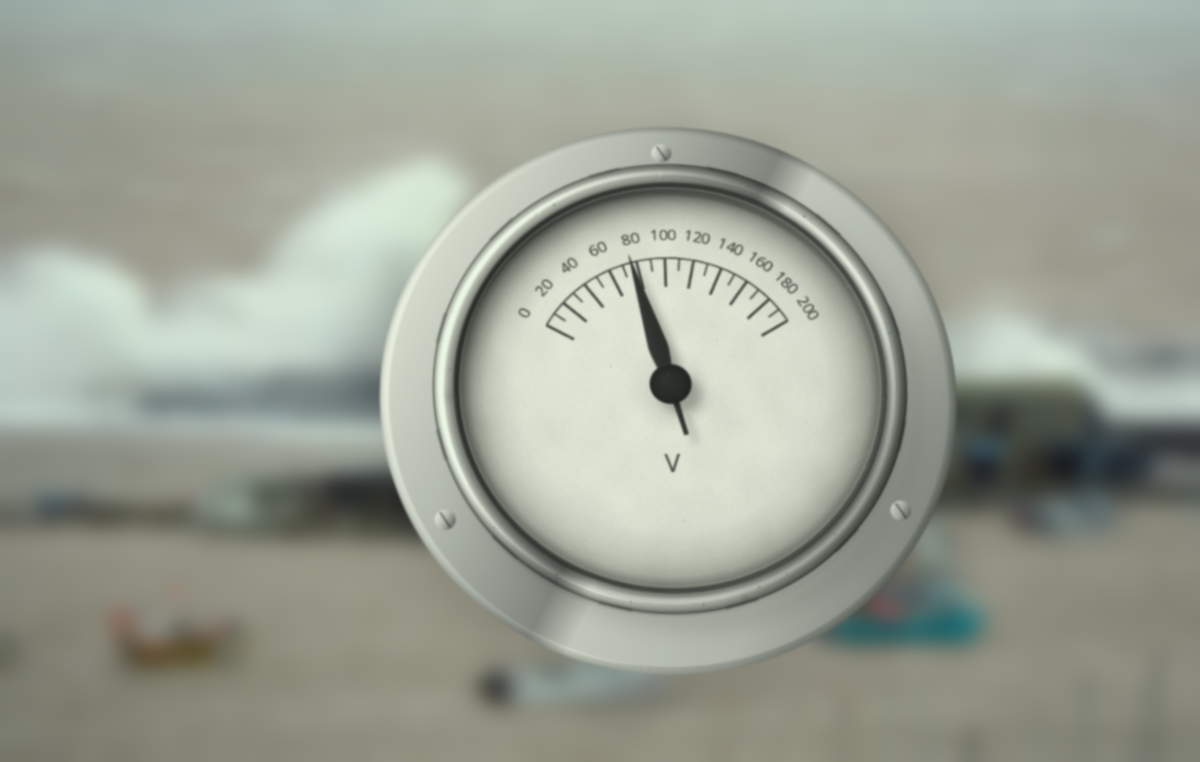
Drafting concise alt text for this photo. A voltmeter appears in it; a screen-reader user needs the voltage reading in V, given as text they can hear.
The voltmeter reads 75 V
